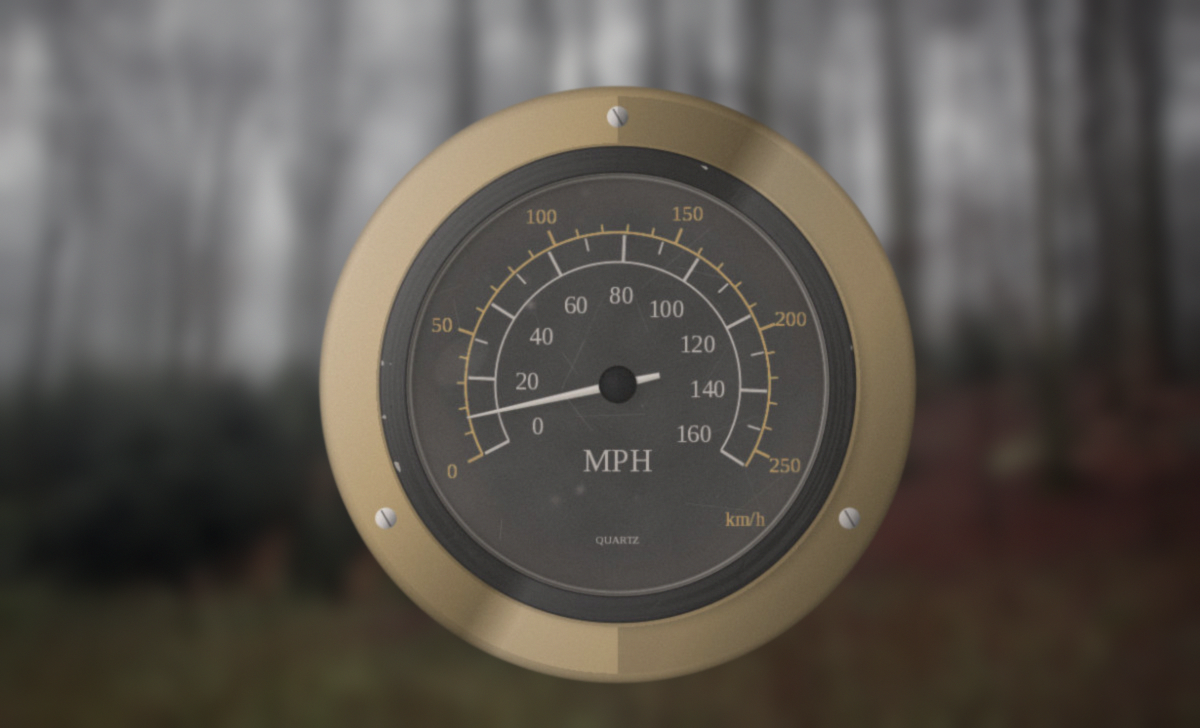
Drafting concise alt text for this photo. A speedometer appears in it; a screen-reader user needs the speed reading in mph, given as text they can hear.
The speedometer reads 10 mph
